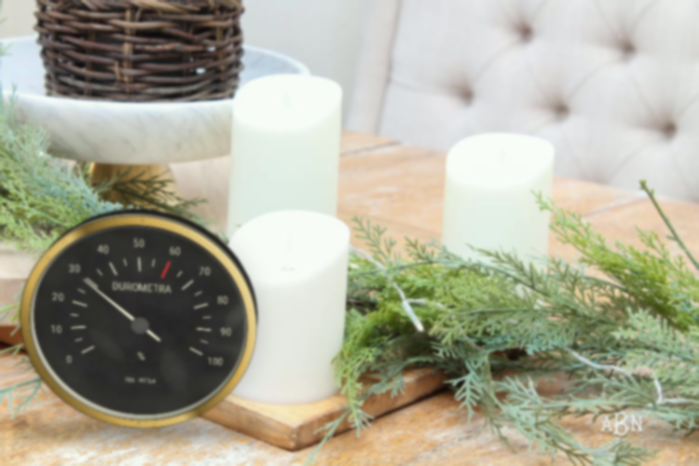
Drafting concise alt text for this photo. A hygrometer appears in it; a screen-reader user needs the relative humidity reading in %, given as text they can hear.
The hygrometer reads 30 %
